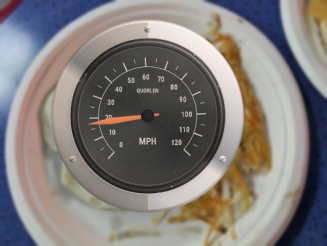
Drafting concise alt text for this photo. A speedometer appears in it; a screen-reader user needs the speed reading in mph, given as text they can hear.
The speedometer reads 17.5 mph
